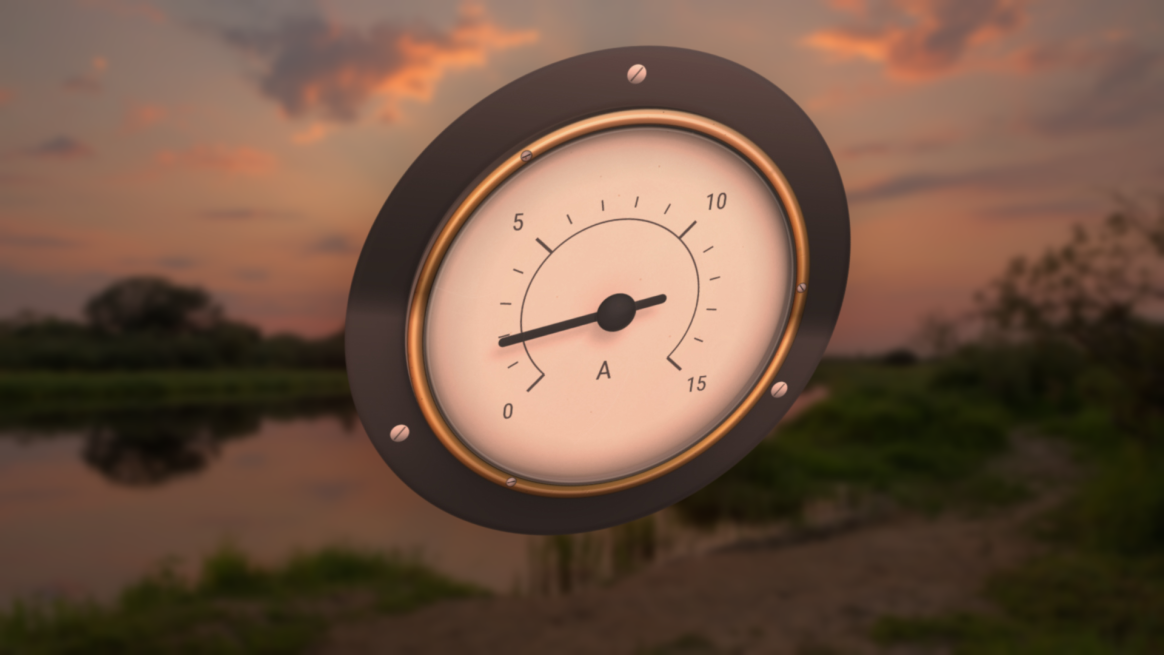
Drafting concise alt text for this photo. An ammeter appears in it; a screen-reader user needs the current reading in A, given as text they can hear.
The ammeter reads 2 A
